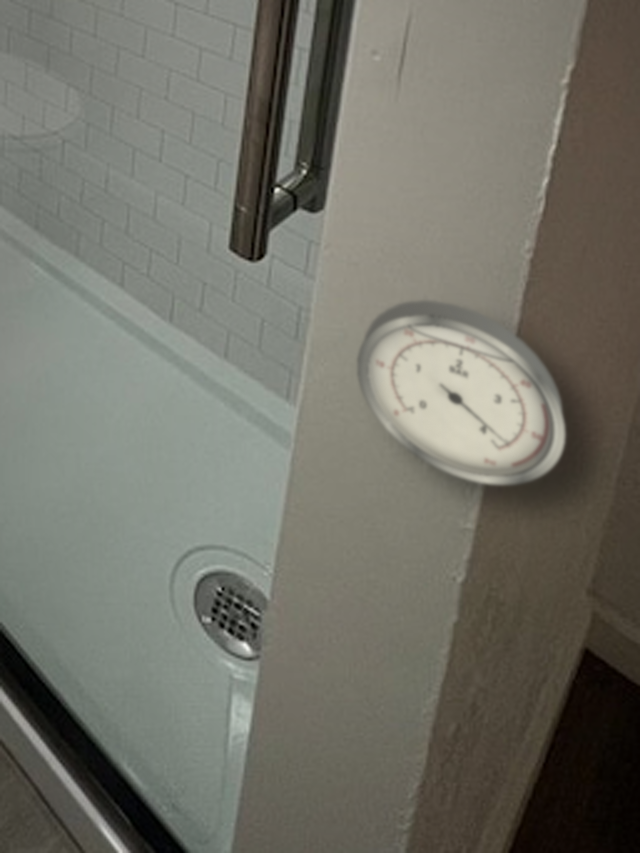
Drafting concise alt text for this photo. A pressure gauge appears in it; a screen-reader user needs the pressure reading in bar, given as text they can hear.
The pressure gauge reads 3.8 bar
